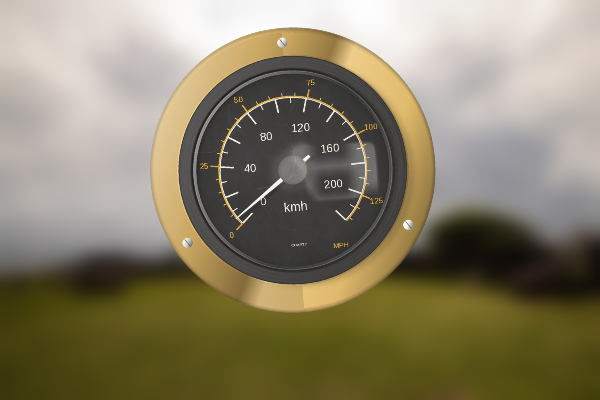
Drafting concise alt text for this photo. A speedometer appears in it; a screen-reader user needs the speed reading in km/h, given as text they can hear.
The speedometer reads 5 km/h
